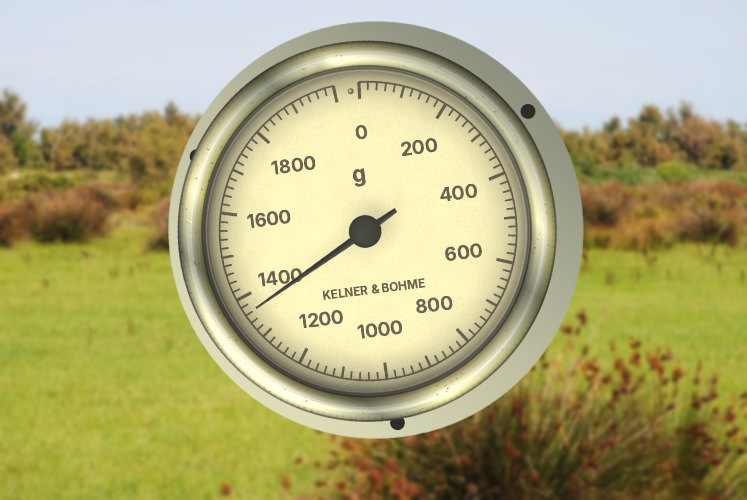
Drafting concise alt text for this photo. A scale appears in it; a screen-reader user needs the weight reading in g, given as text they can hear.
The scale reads 1360 g
